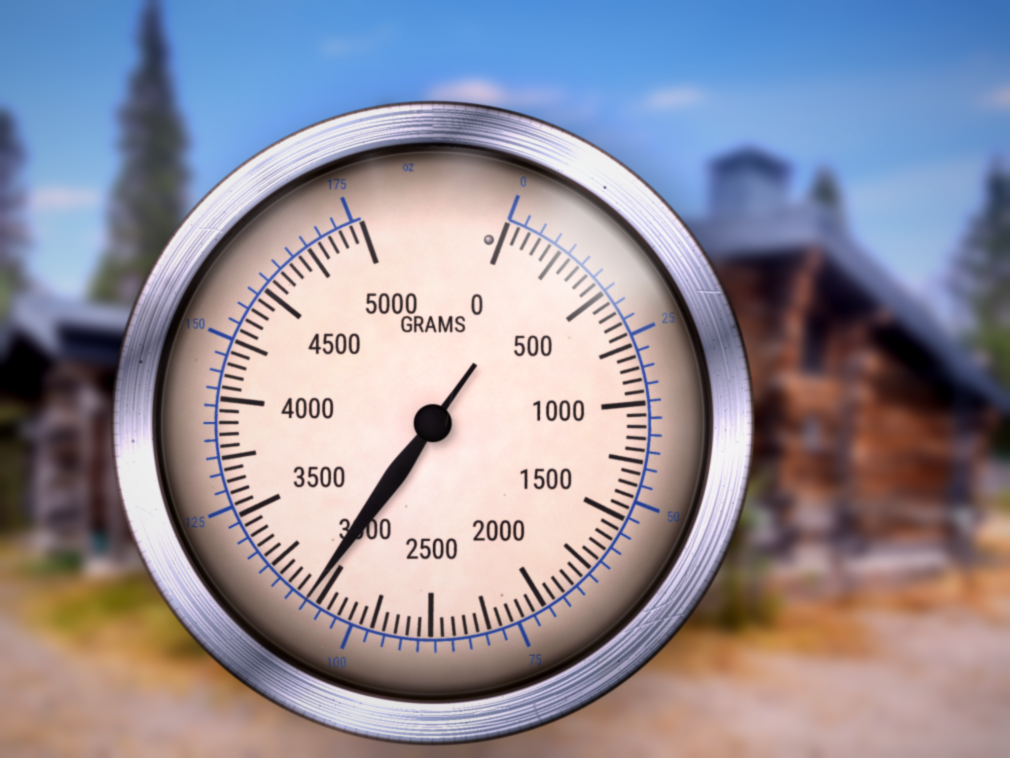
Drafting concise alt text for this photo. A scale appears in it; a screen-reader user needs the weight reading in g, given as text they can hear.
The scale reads 3050 g
